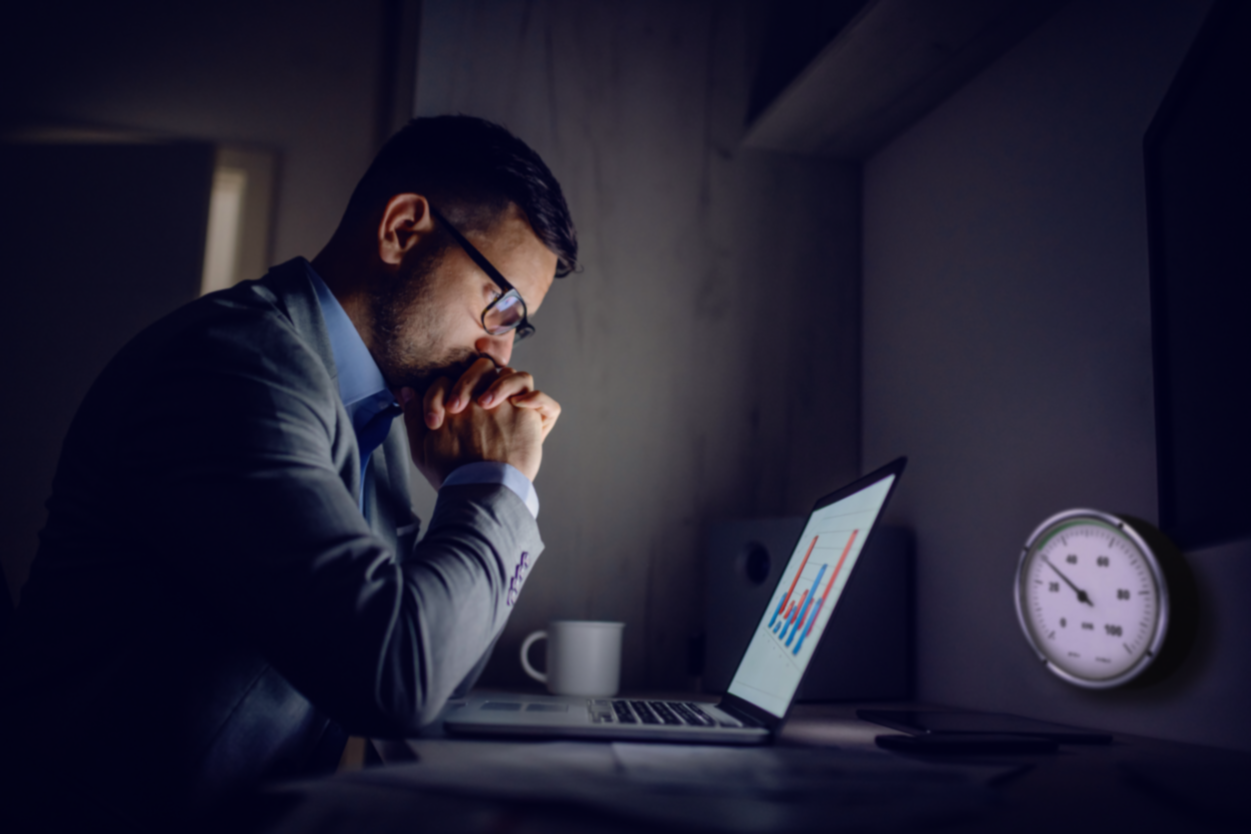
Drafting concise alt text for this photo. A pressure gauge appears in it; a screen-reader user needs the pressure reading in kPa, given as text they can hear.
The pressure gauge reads 30 kPa
